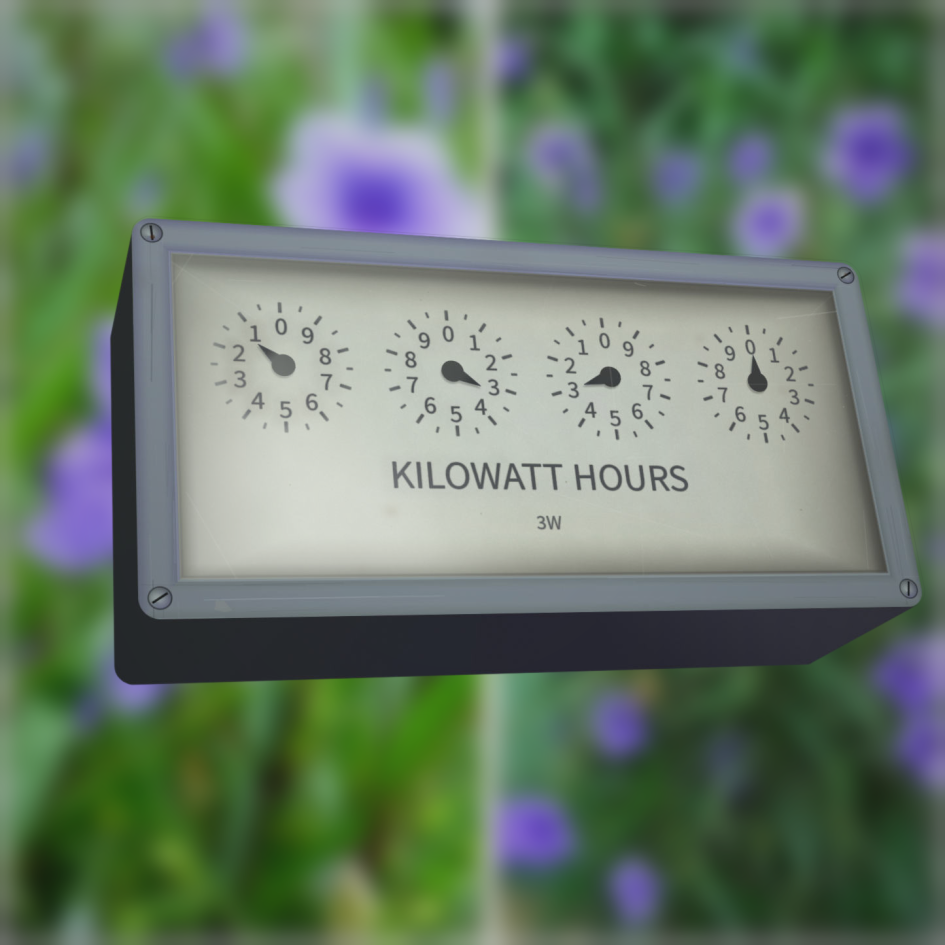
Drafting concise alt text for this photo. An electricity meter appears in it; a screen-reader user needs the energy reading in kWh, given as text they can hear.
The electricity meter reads 1330 kWh
